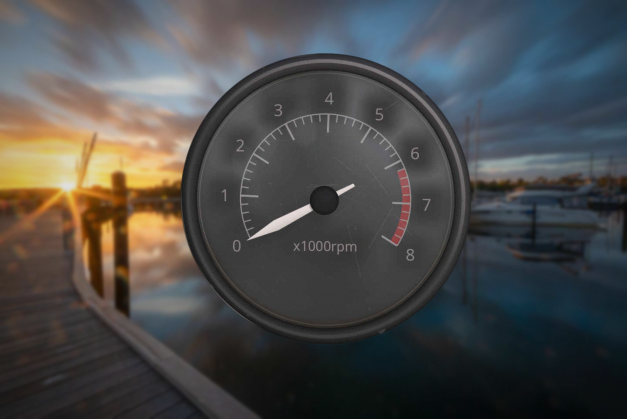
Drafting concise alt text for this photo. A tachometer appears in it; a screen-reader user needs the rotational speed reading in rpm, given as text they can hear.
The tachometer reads 0 rpm
